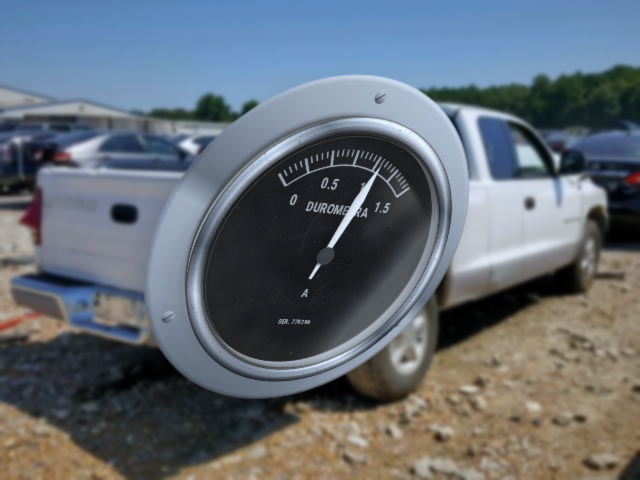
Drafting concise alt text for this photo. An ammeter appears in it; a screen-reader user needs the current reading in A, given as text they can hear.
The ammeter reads 1 A
